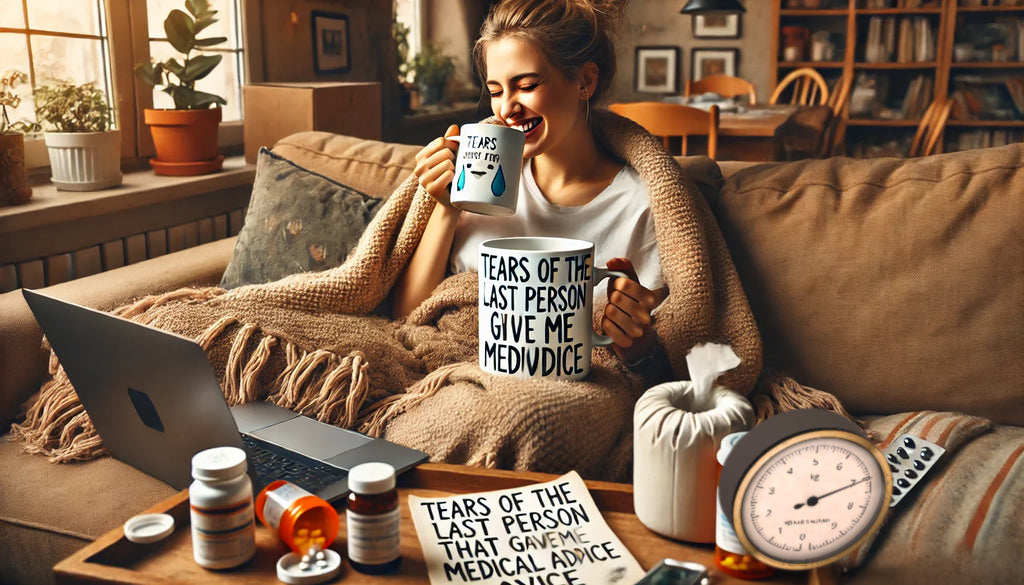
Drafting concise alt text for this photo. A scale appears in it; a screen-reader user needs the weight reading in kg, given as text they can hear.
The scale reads 7 kg
